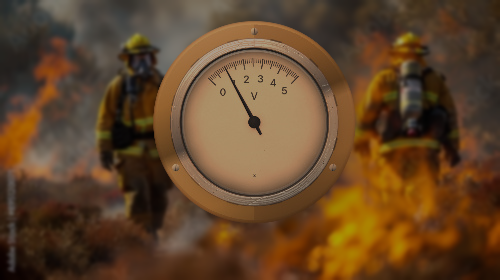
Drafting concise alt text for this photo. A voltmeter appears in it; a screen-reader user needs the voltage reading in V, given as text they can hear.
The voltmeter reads 1 V
